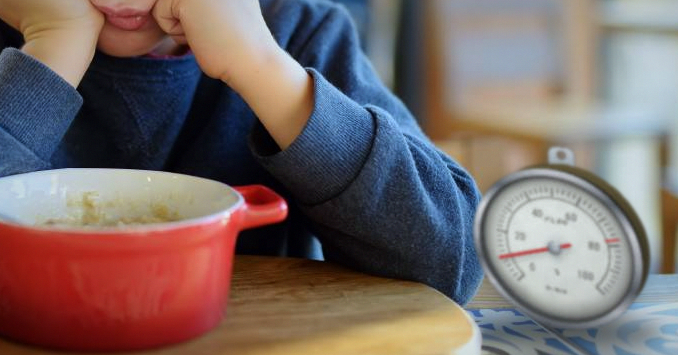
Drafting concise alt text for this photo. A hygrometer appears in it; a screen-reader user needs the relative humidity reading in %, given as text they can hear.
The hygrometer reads 10 %
